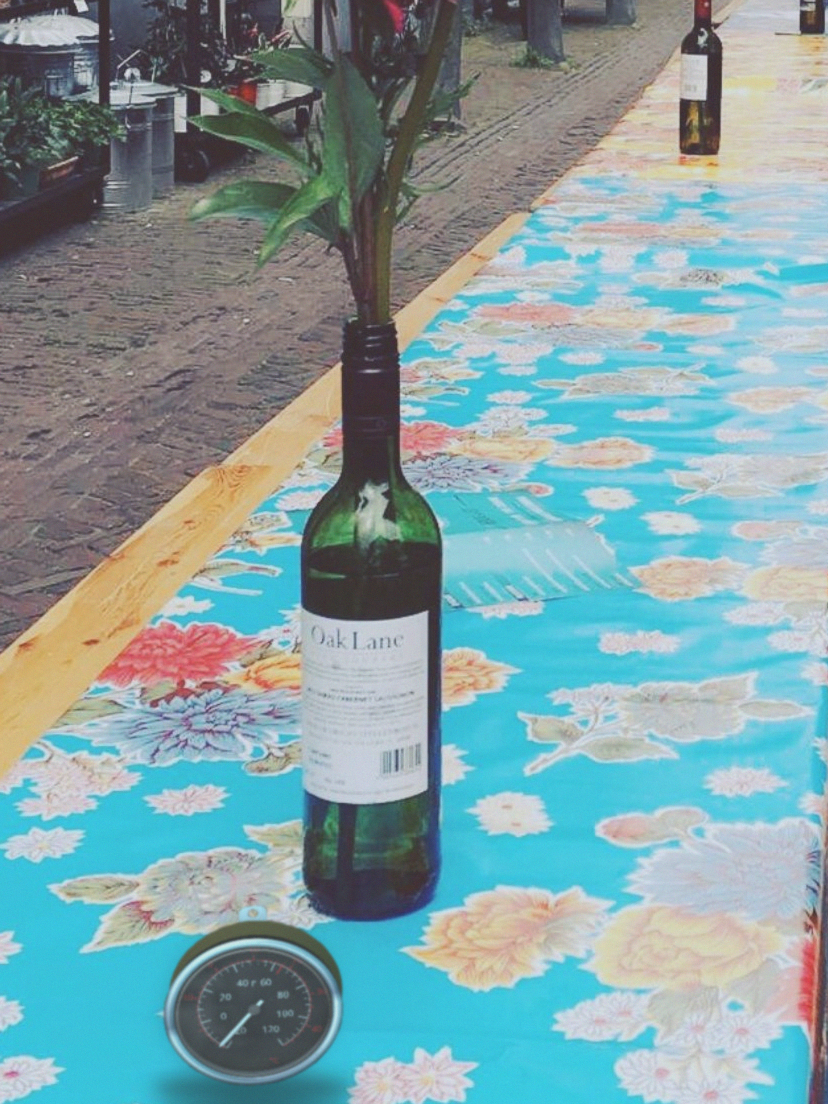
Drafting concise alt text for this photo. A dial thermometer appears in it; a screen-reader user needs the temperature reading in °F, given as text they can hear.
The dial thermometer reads -16 °F
